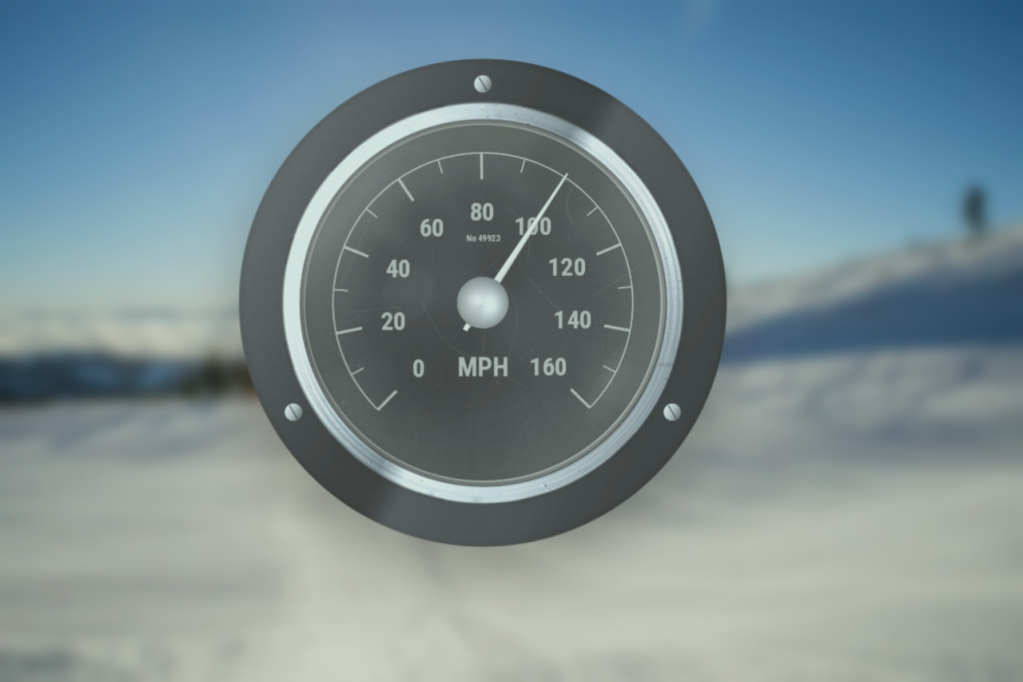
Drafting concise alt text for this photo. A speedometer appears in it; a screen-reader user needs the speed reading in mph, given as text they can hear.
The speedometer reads 100 mph
